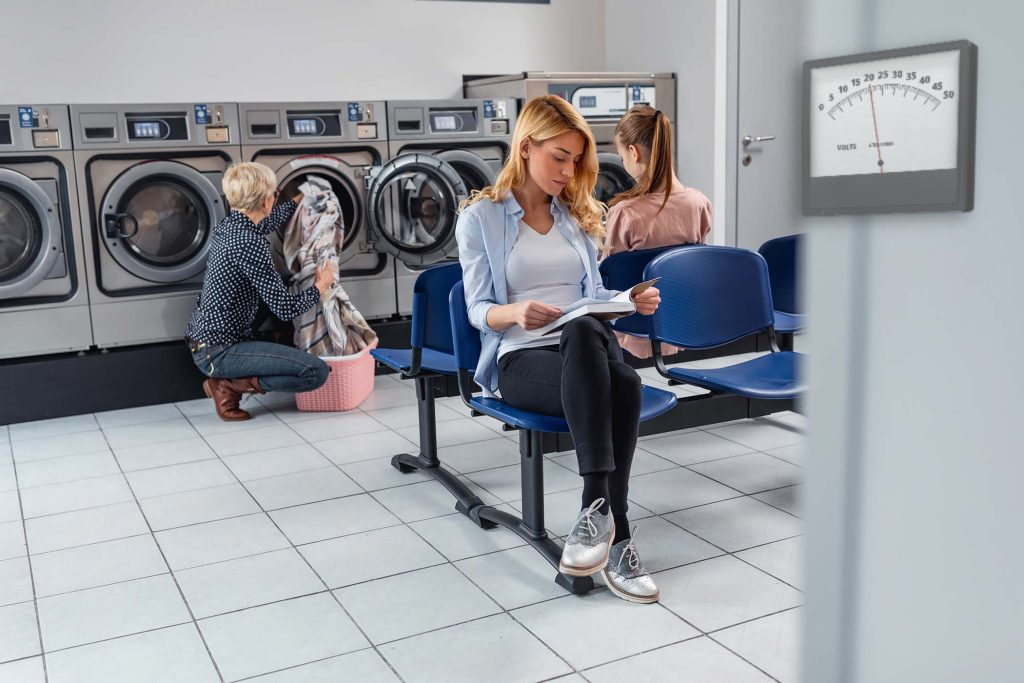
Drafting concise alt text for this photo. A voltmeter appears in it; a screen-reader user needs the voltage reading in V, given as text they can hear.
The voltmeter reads 20 V
